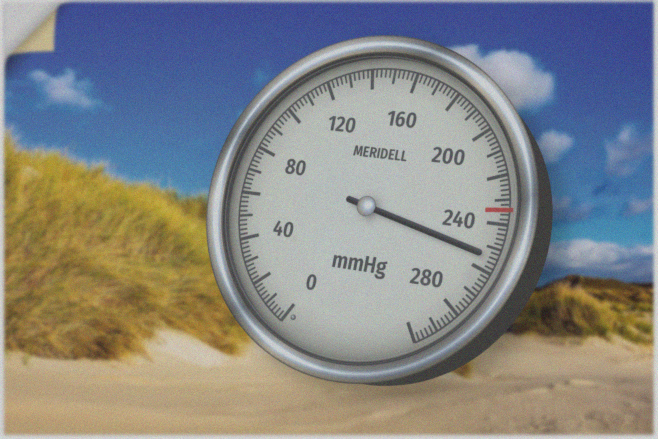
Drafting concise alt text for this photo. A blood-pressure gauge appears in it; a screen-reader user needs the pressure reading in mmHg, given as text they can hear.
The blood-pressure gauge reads 254 mmHg
